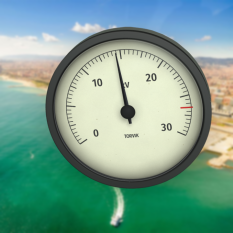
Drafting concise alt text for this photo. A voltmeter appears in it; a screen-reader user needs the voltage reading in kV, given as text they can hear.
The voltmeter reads 14.5 kV
